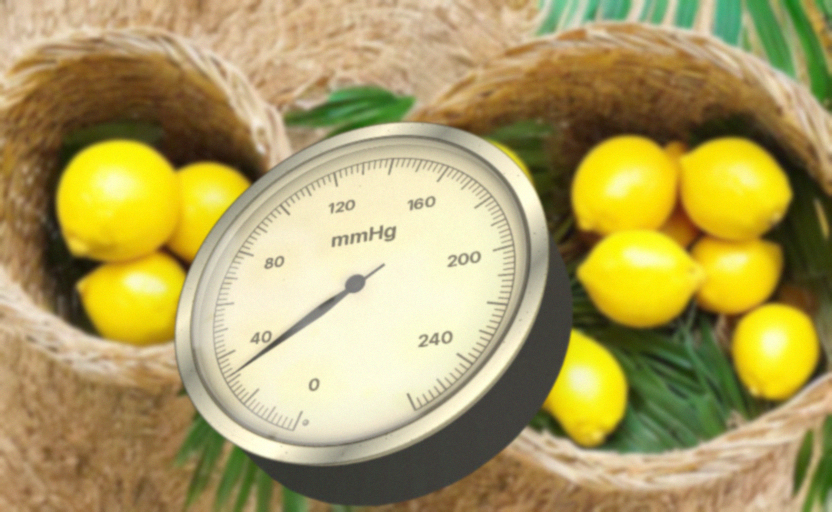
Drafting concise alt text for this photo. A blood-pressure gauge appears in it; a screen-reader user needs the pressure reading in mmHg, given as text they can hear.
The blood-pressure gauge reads 30 mmHg
